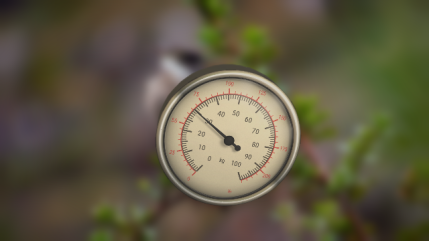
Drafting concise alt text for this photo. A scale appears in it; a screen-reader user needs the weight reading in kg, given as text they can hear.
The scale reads 30 kg
